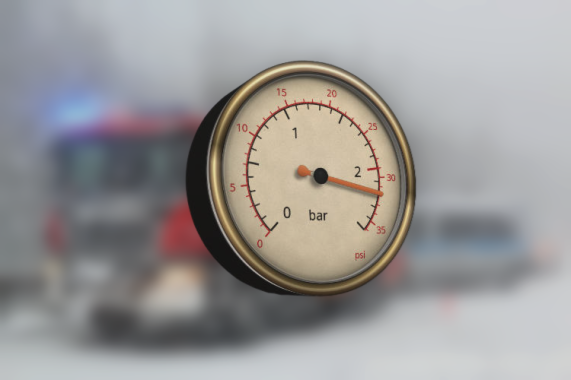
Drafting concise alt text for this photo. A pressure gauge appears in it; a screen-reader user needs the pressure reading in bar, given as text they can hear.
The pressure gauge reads 2.2 bar
